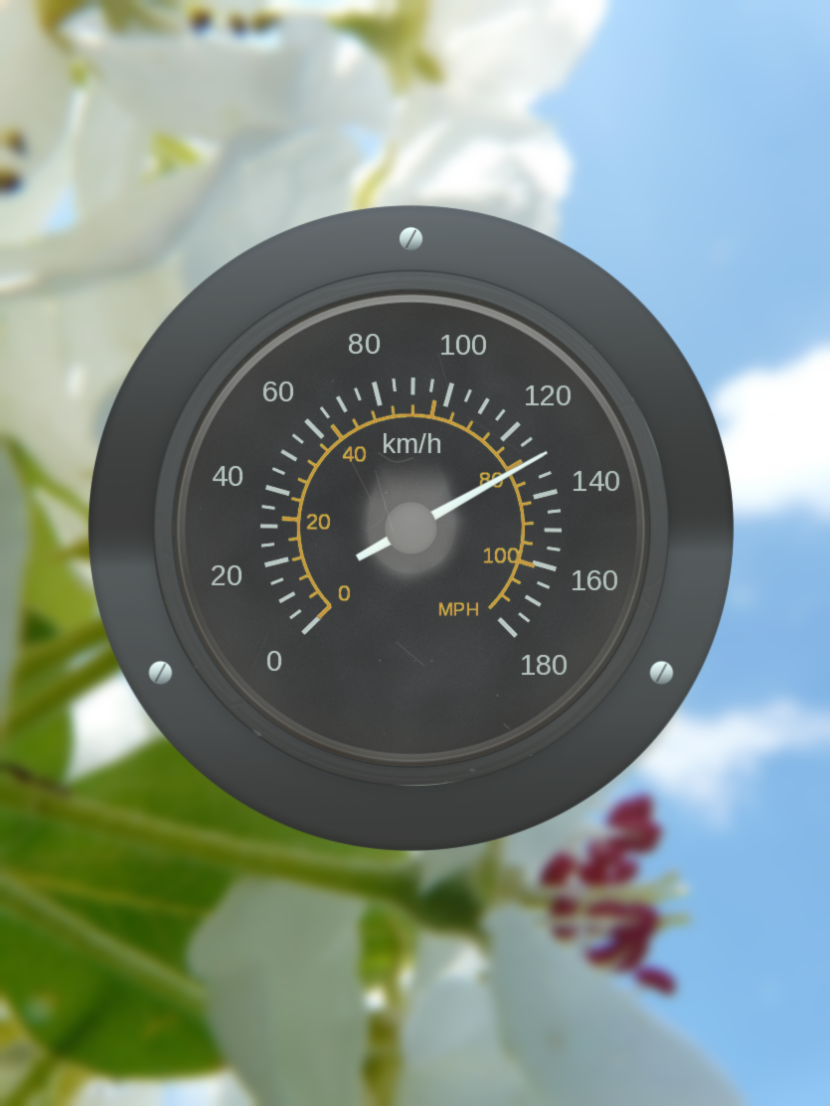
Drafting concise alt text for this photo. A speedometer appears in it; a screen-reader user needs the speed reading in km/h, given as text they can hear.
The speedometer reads 130 km/h
